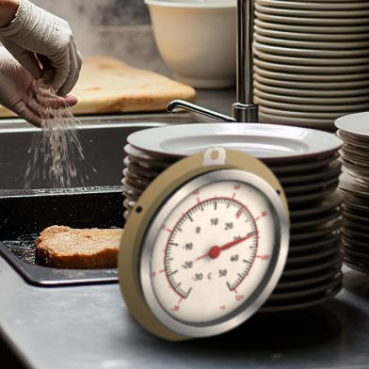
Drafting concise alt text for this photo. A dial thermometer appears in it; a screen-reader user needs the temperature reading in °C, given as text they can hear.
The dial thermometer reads 30 °C
